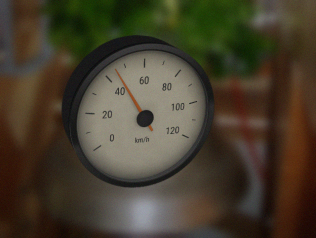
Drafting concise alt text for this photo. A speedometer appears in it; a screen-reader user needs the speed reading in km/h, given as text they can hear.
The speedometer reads 45 km/h
